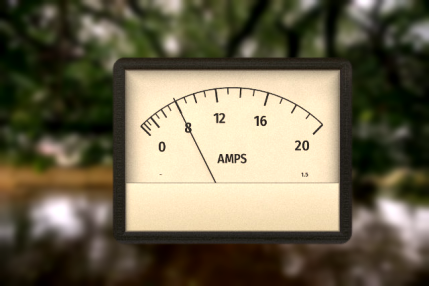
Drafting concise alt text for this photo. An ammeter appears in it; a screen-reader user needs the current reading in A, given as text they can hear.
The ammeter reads 8 A
